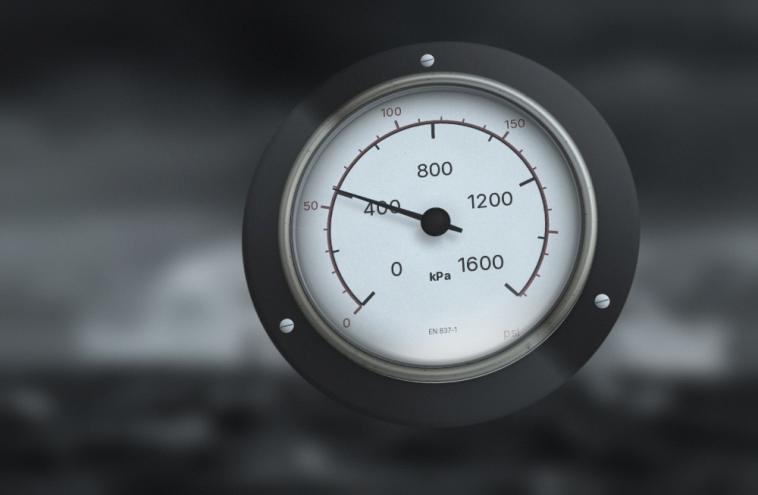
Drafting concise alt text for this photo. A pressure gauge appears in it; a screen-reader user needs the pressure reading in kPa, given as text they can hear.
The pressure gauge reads 400 kPa
